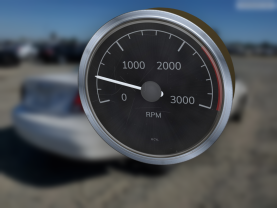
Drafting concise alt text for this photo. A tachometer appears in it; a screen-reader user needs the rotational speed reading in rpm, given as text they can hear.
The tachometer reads 400 rpm
